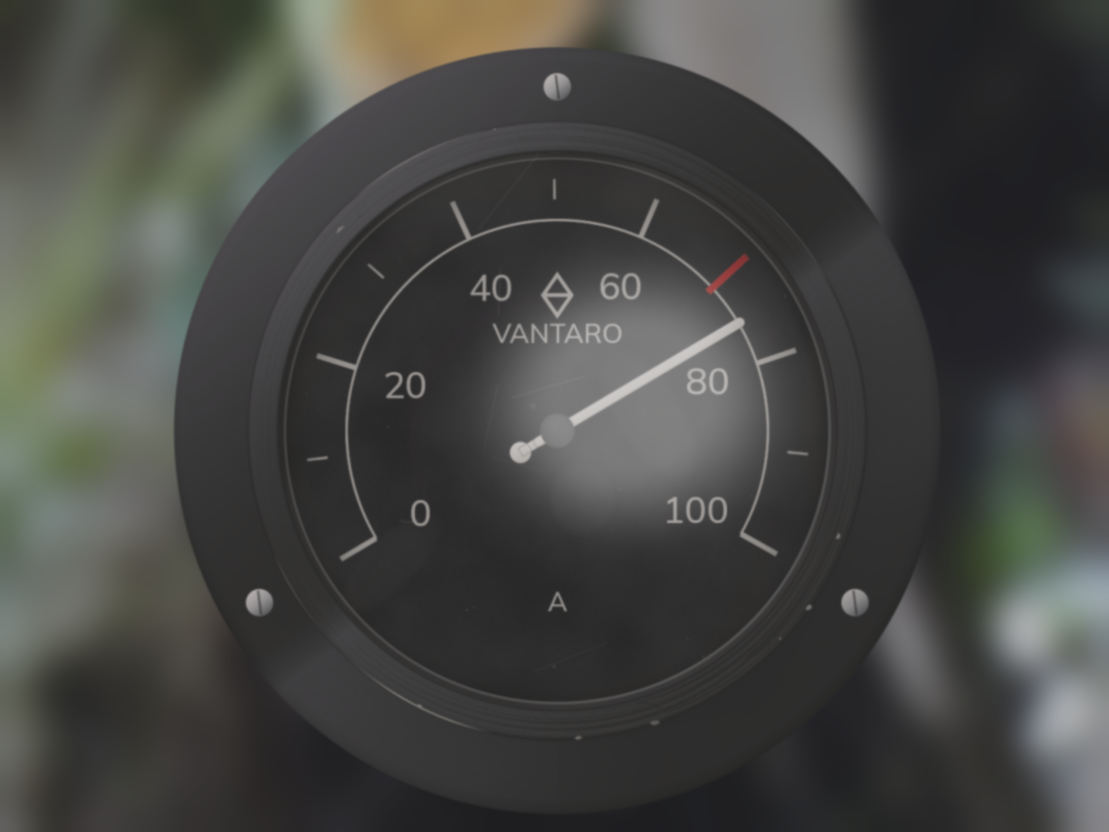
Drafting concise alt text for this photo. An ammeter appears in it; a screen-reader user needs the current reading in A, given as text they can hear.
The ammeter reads 75 A
